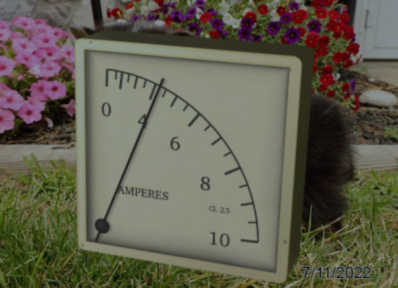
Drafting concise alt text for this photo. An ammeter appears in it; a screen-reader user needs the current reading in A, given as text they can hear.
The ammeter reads 4.25 A
